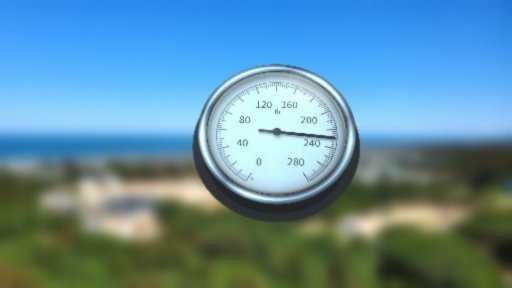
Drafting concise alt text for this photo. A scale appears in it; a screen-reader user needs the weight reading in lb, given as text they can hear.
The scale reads 230 lb
